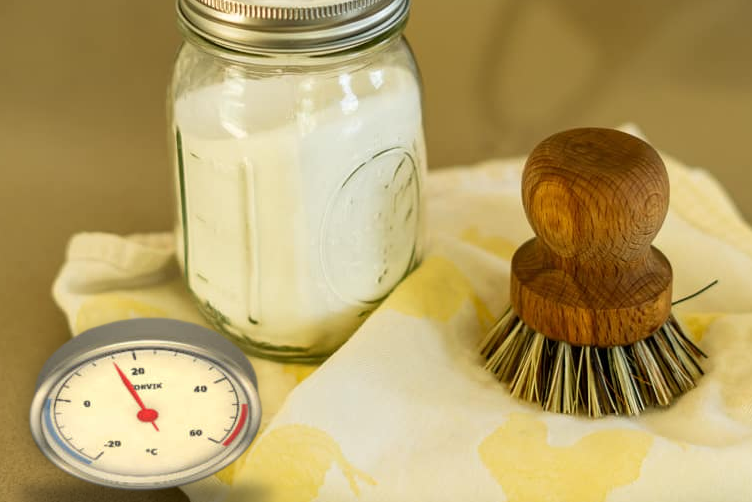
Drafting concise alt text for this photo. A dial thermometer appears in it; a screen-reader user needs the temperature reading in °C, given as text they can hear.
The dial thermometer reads 16 °C
